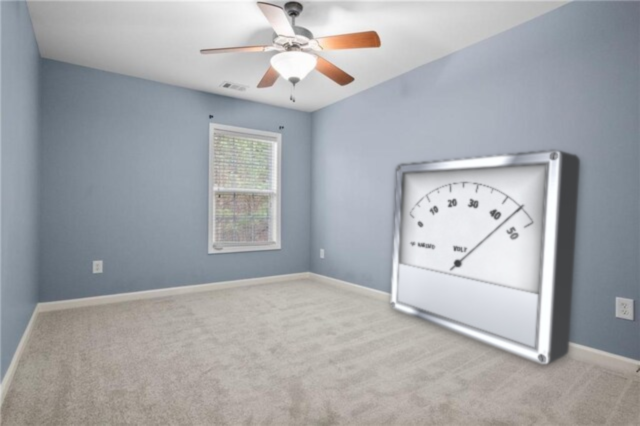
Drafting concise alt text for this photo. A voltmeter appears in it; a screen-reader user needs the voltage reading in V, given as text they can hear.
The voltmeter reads 45 V
